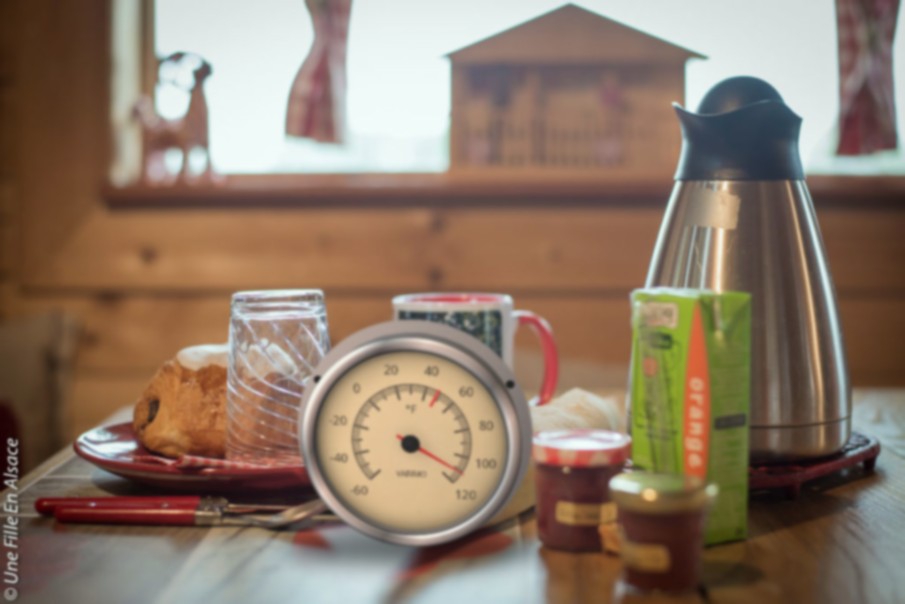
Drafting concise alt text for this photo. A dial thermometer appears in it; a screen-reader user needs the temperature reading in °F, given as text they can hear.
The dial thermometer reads 110 °F
